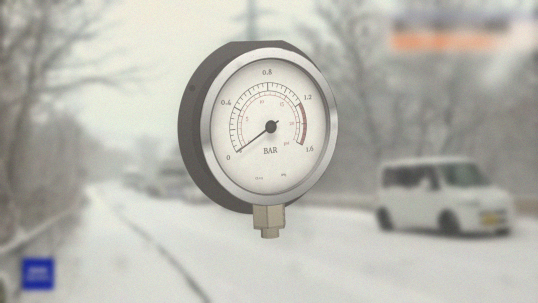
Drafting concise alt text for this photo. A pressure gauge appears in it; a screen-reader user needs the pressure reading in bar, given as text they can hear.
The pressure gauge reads 0 bar
